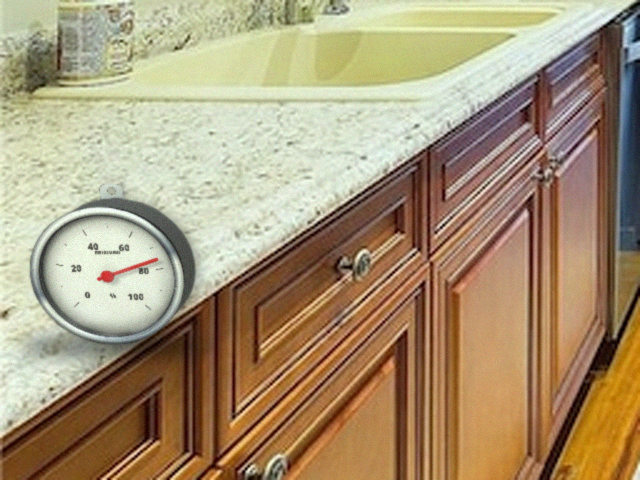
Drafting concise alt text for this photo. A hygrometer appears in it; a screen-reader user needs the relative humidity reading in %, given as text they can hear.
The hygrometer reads 75 %
